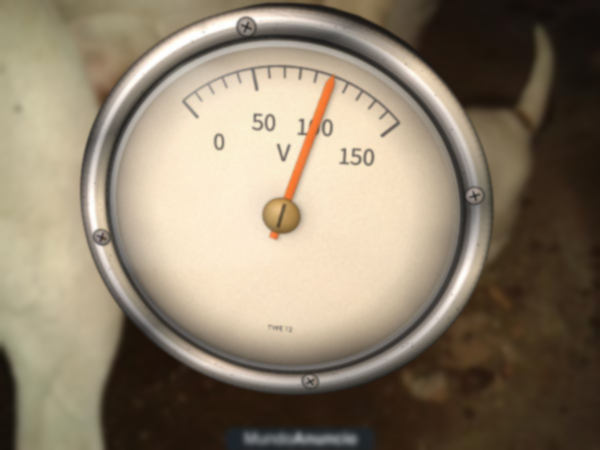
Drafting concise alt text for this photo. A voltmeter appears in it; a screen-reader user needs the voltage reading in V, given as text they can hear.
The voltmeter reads 100 V
